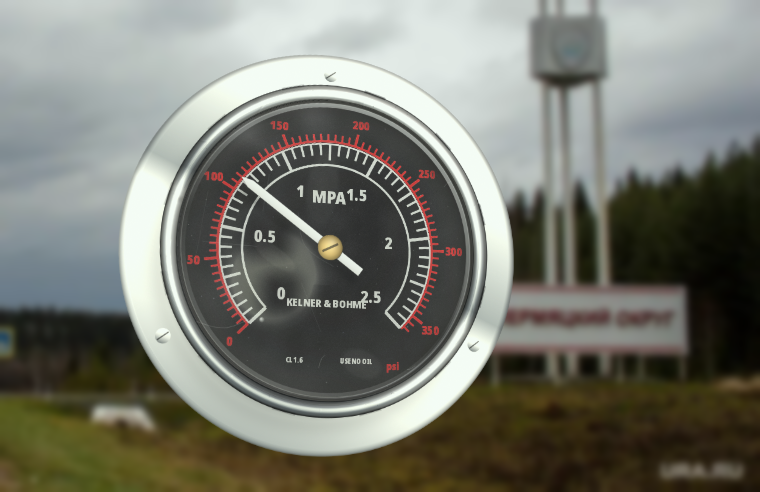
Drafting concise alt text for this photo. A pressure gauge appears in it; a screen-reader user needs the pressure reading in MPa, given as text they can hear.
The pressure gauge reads 0.75 MPa
